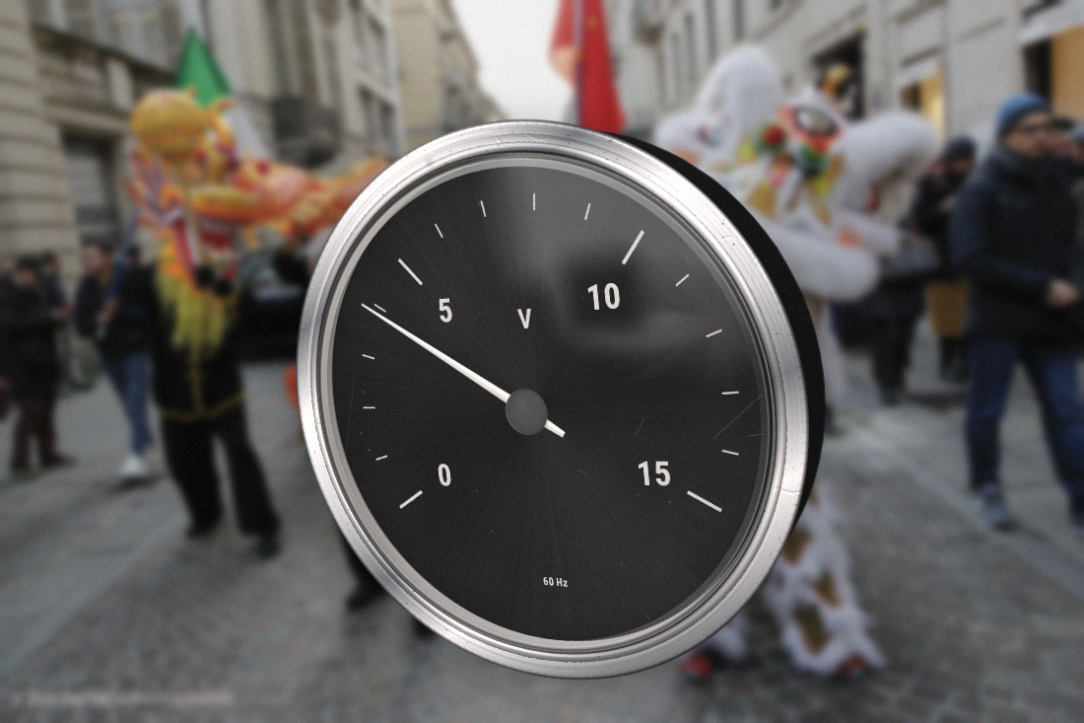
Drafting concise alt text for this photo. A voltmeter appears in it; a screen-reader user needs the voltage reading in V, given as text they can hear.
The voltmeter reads 4 V
